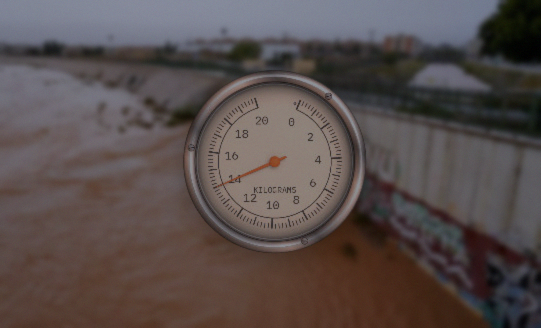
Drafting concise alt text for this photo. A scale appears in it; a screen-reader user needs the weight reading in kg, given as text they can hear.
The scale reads 14 kg
